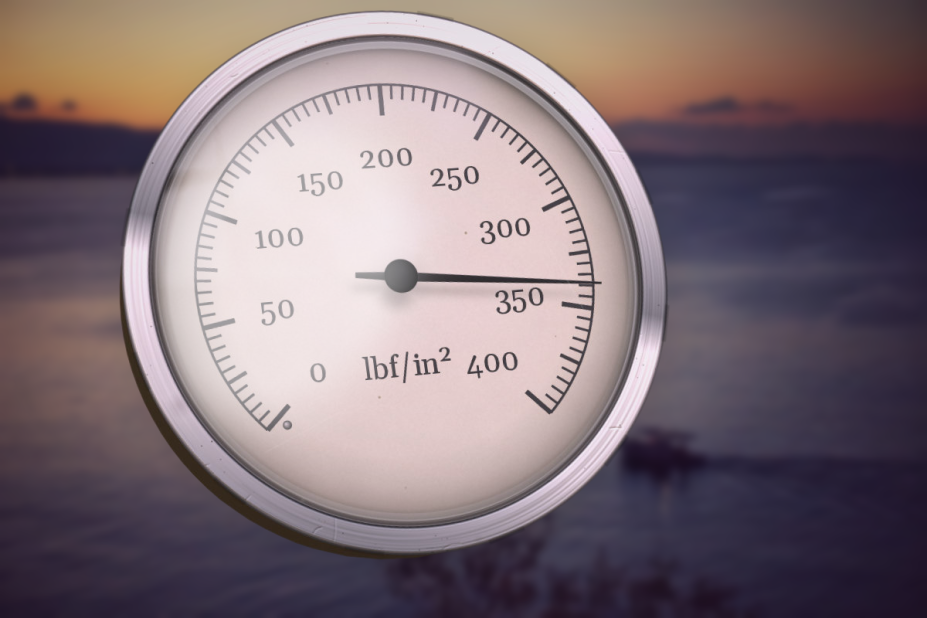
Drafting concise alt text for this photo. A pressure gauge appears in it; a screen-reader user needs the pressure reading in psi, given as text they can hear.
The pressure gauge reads 340 psi
